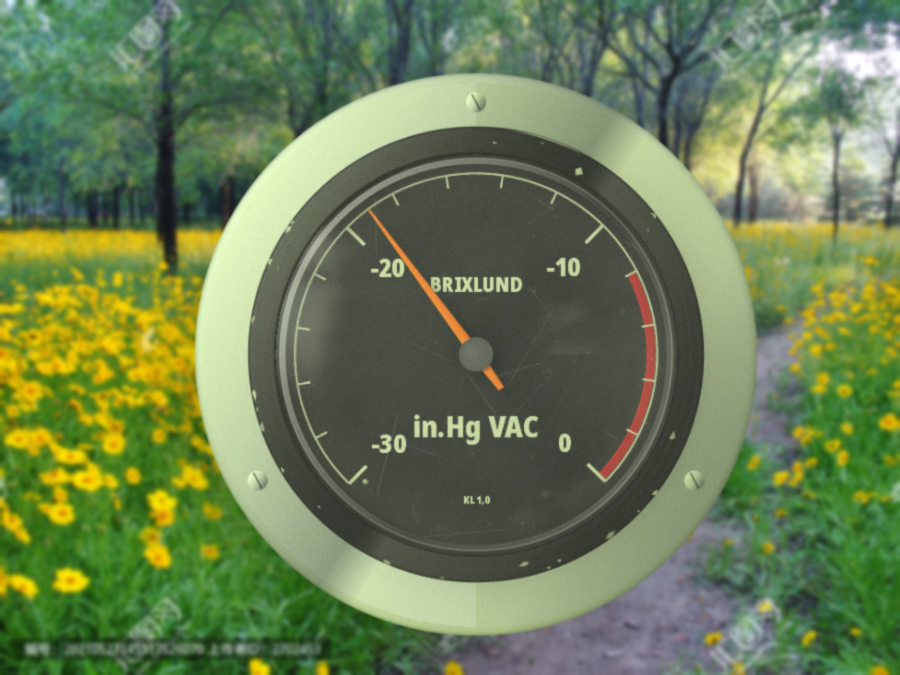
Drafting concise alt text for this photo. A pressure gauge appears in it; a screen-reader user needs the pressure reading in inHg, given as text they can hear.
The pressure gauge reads -19 inHg
